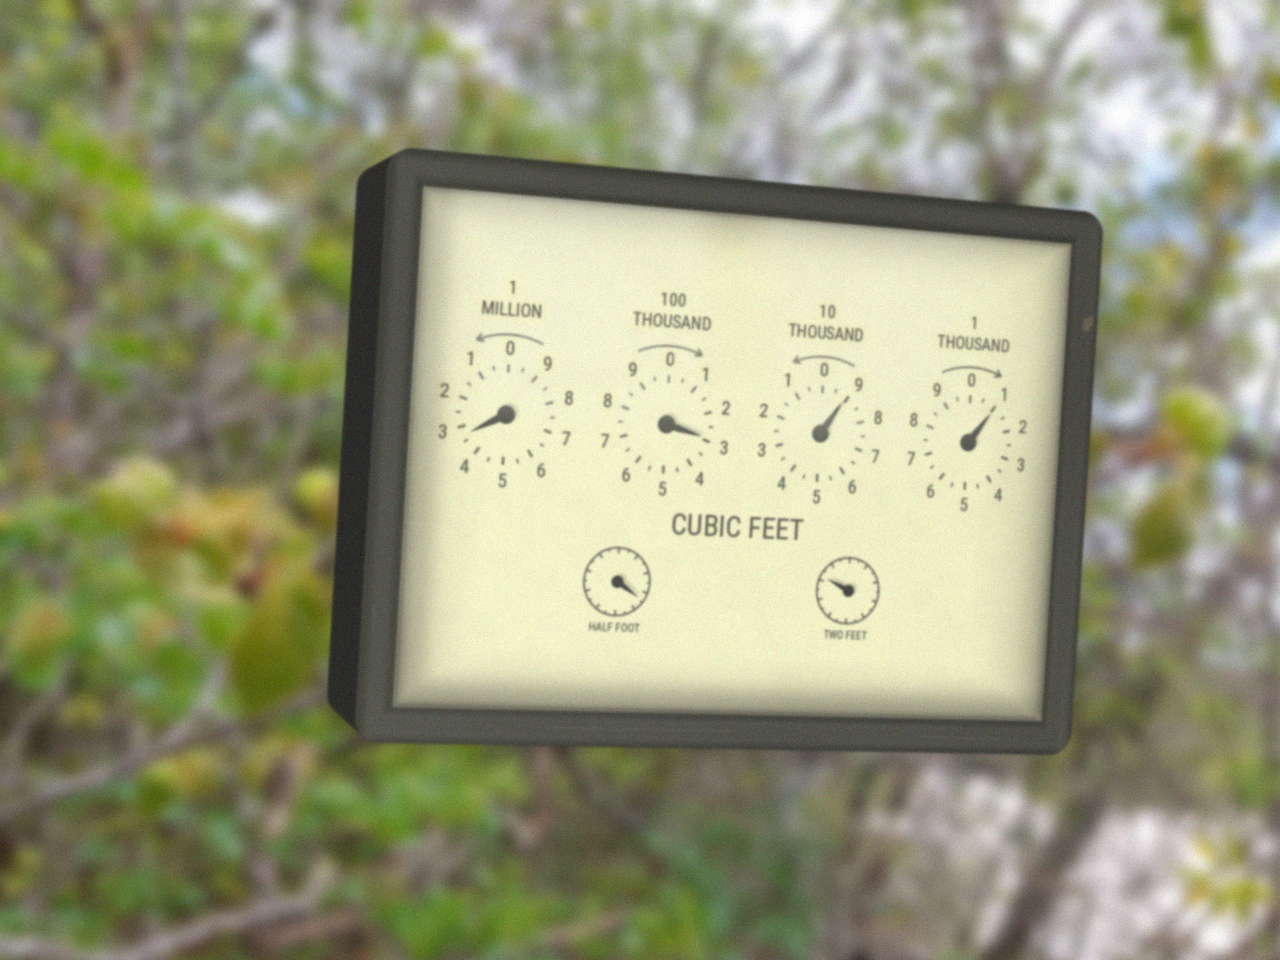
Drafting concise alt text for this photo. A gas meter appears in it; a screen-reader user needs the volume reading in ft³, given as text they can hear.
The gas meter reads 329100 ft³
